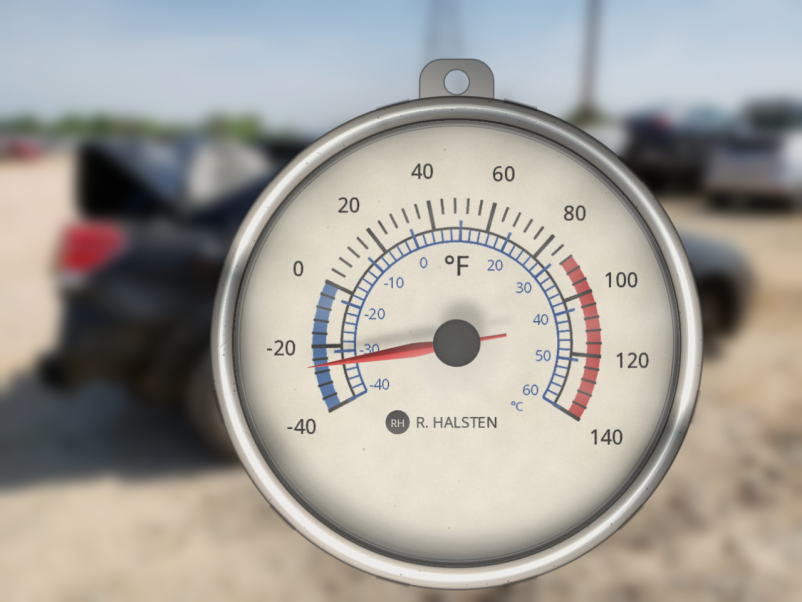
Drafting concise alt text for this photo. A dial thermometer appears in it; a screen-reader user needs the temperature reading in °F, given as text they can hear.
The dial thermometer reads -26 °F
